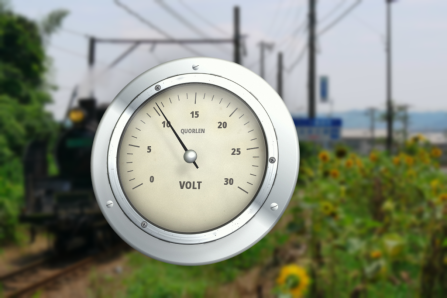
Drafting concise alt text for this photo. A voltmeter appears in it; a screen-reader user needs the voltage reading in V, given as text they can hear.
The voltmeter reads 10.5 V
